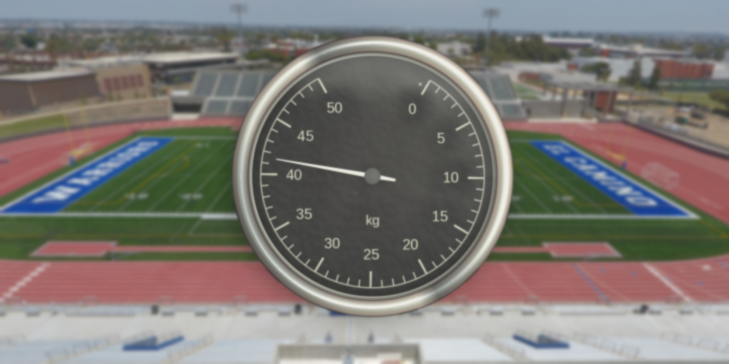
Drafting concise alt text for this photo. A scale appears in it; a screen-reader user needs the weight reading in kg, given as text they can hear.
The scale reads 41.5 kg
